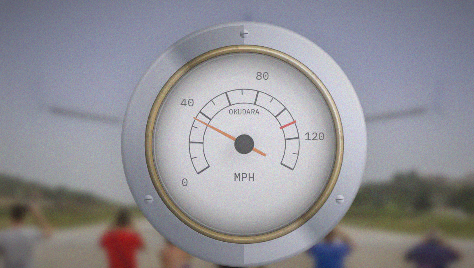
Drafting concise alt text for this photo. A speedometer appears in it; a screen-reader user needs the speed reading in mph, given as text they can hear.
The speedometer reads 35 mph
